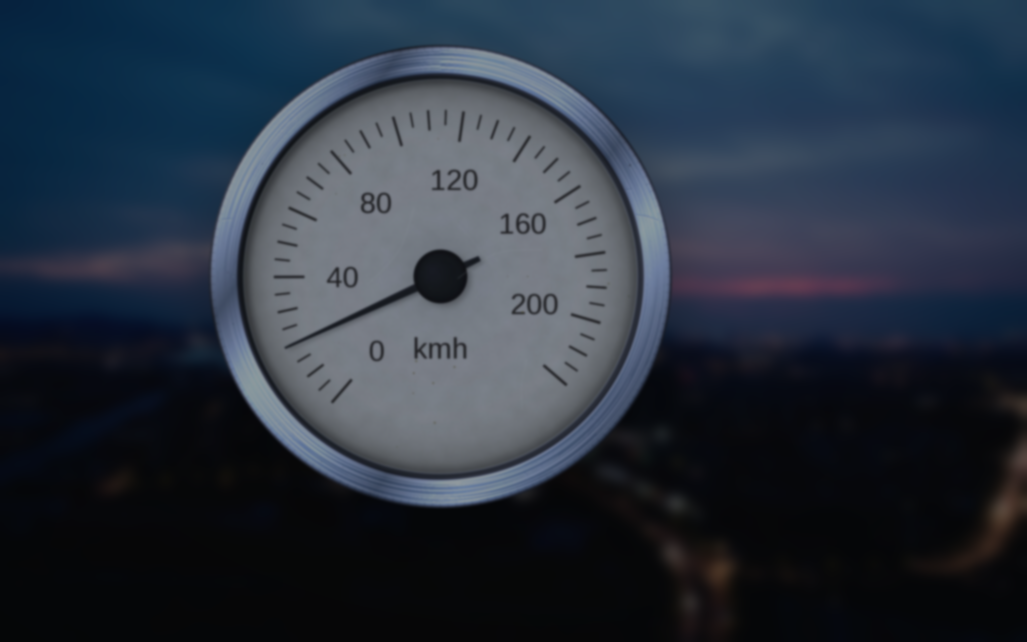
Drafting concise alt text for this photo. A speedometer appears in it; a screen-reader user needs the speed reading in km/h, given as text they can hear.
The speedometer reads 20 km/h
